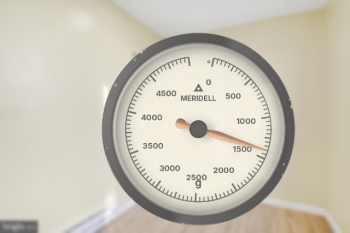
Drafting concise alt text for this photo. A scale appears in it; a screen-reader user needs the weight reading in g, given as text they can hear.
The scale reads 1400 g
